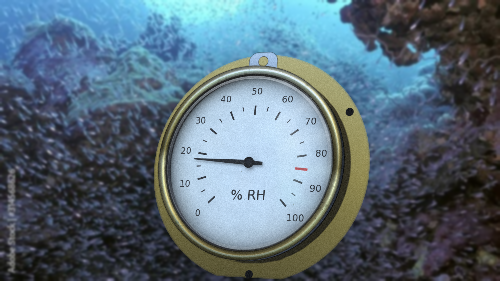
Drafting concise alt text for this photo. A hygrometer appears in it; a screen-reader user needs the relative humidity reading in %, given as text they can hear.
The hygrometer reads 17.5 %
